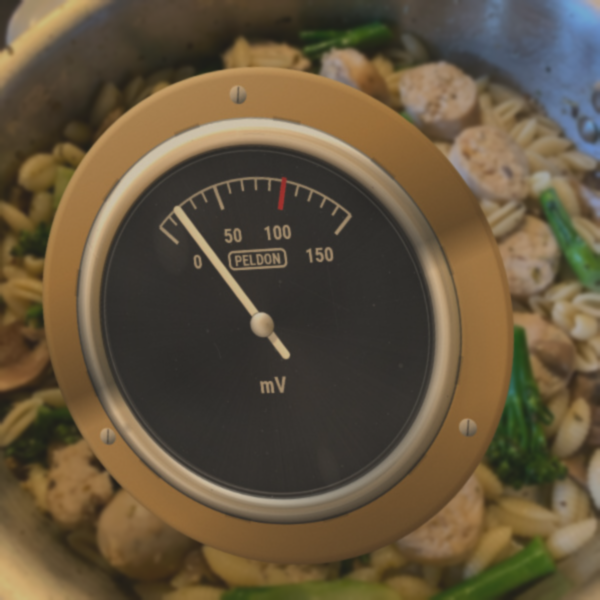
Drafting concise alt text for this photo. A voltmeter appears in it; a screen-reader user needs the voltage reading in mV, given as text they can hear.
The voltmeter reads 20 mV
